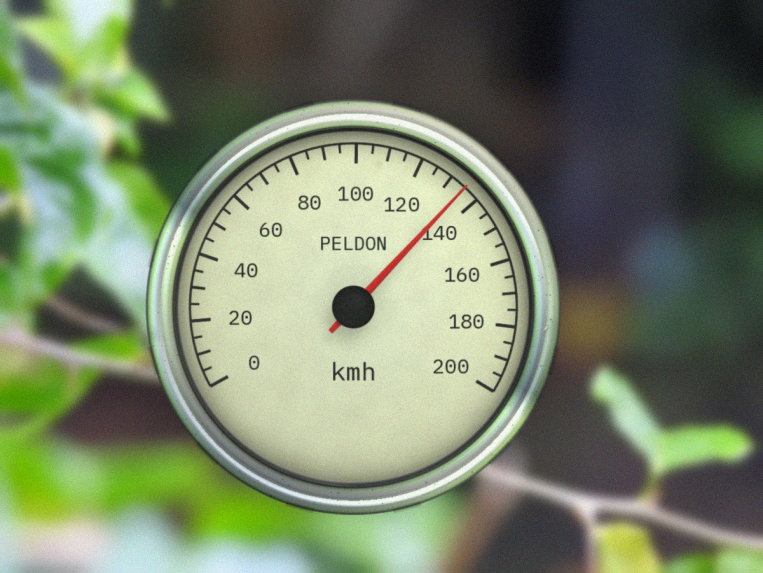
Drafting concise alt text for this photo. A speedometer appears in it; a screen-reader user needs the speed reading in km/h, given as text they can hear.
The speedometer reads 135 km/h
